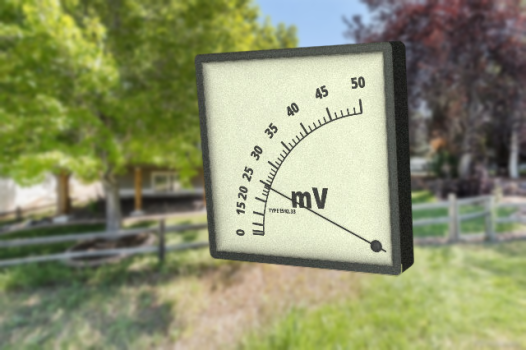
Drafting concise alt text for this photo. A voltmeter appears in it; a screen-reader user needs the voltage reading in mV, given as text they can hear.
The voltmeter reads 25 mV
